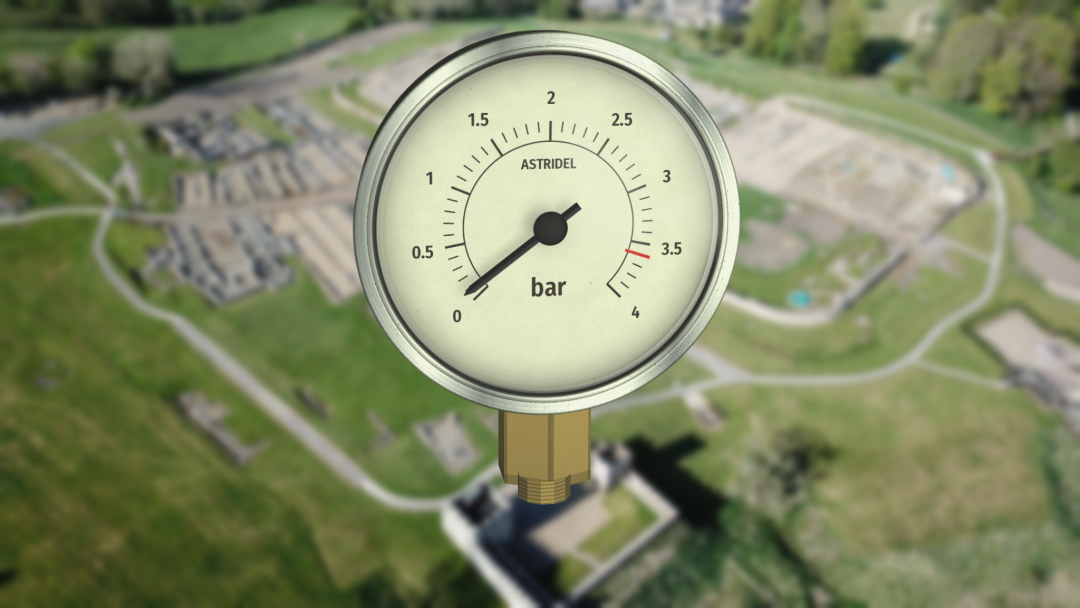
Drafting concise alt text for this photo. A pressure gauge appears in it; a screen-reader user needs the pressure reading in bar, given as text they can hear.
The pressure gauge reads 0.1 bar
